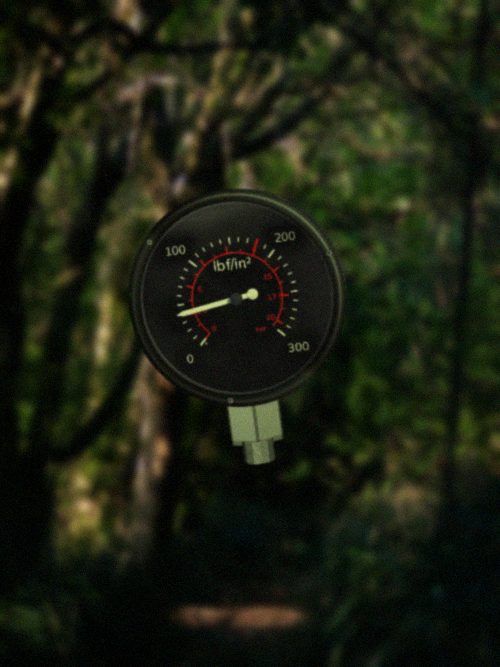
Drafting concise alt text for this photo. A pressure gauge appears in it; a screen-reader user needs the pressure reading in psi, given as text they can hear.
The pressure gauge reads 40 psi
